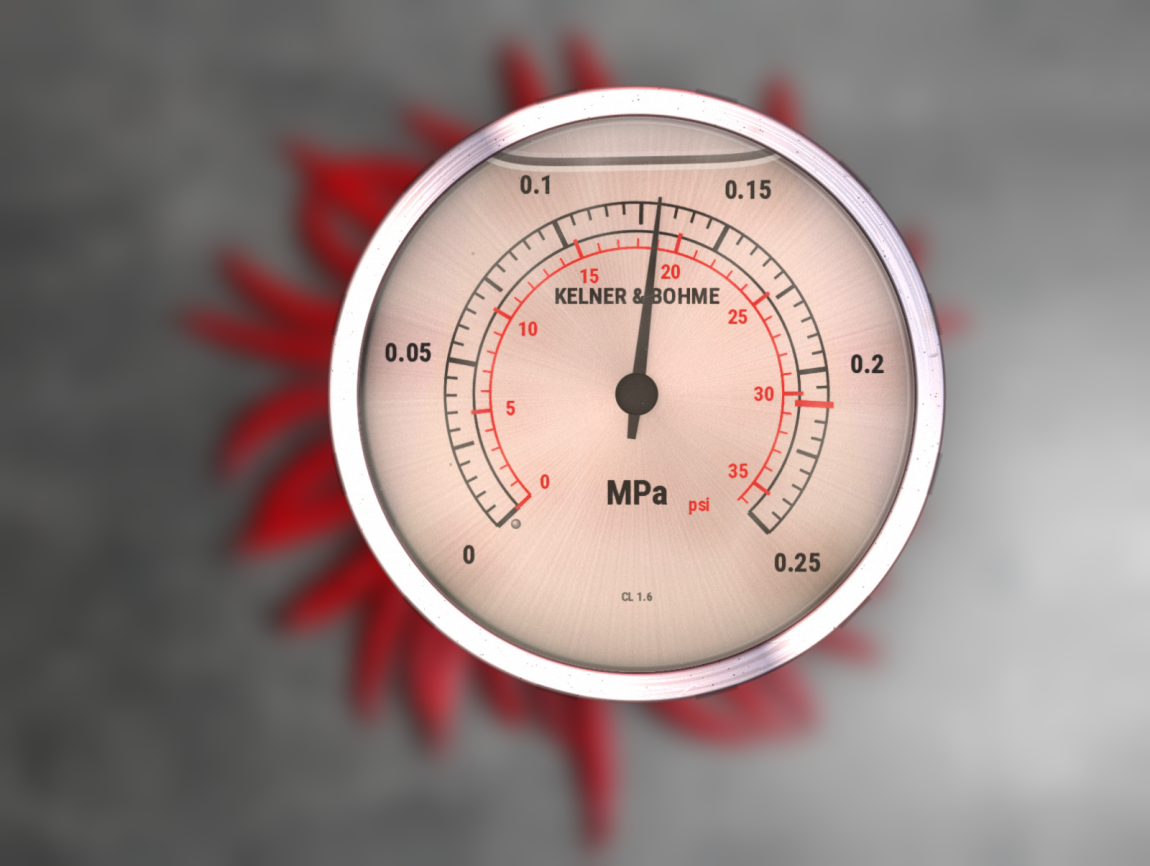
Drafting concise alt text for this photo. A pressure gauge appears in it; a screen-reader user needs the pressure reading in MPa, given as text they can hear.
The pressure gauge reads 0.13 MPa
